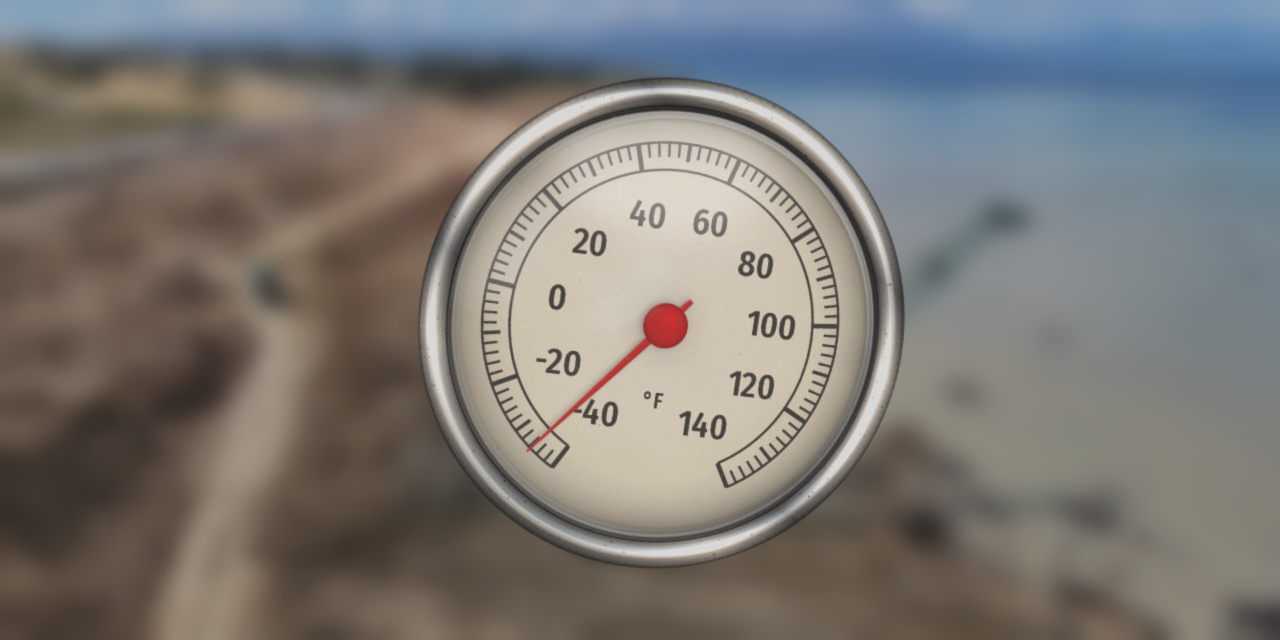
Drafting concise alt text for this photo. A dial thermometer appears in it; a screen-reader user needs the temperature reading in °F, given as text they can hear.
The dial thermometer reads -34 °F
